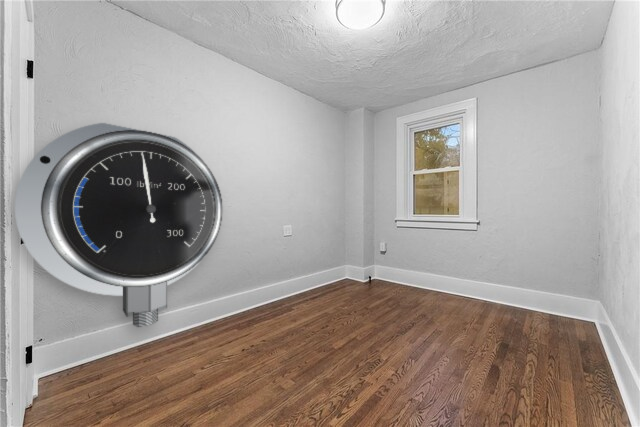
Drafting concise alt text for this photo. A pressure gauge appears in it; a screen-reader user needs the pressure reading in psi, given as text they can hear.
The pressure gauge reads 140 psi
